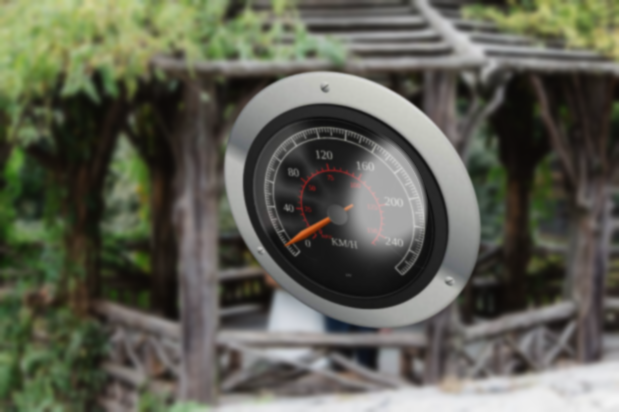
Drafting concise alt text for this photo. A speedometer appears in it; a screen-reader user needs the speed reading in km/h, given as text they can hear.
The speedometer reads 10 km/h
